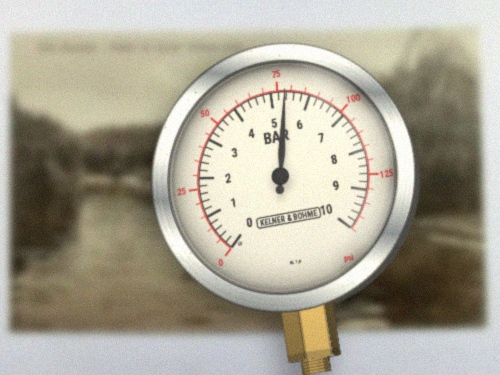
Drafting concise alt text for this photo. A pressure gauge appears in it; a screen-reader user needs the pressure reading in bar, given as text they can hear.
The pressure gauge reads 5.4 bar
